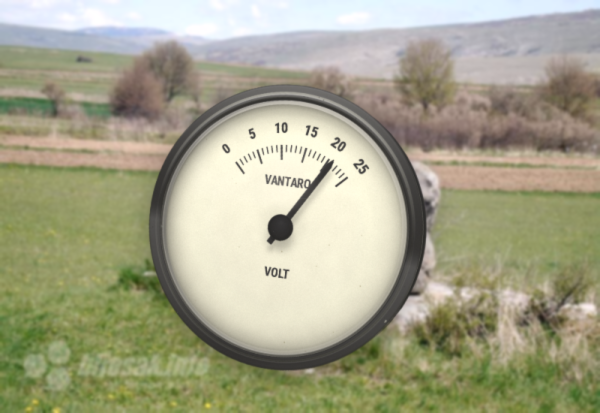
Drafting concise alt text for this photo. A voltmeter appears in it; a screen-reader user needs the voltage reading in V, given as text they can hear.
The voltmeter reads 21 V
